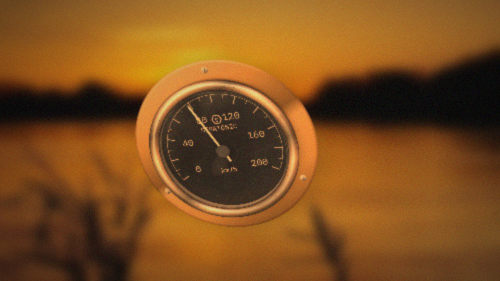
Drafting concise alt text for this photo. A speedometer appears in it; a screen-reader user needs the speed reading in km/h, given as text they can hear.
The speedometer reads 80 km/h
